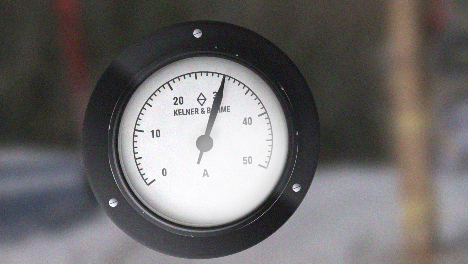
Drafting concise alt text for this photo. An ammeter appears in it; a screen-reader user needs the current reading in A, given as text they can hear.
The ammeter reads 30 A
